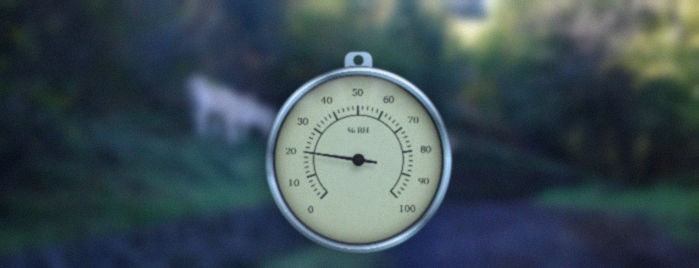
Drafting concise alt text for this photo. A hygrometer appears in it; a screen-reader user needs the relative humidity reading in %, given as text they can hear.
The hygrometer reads 20 %
